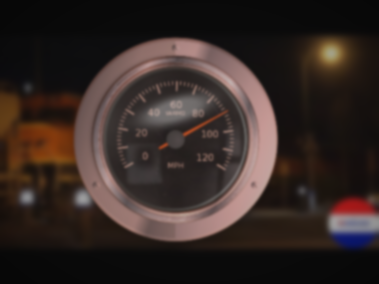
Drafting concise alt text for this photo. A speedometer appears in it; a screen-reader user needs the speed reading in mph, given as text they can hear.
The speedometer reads 90 mph
